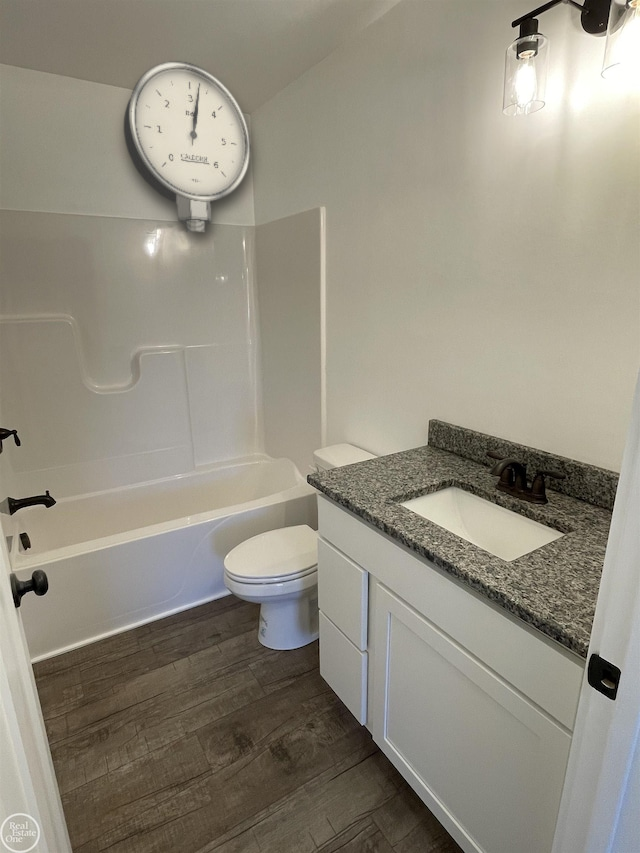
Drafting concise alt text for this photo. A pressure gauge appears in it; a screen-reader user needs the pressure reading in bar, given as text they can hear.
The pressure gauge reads 3.25 bar
